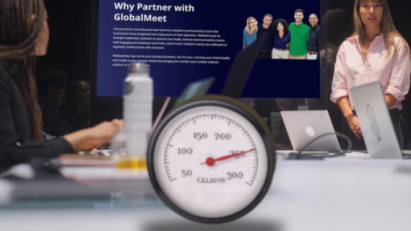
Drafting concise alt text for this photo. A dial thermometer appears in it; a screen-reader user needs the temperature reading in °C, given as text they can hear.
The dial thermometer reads 250 °C
